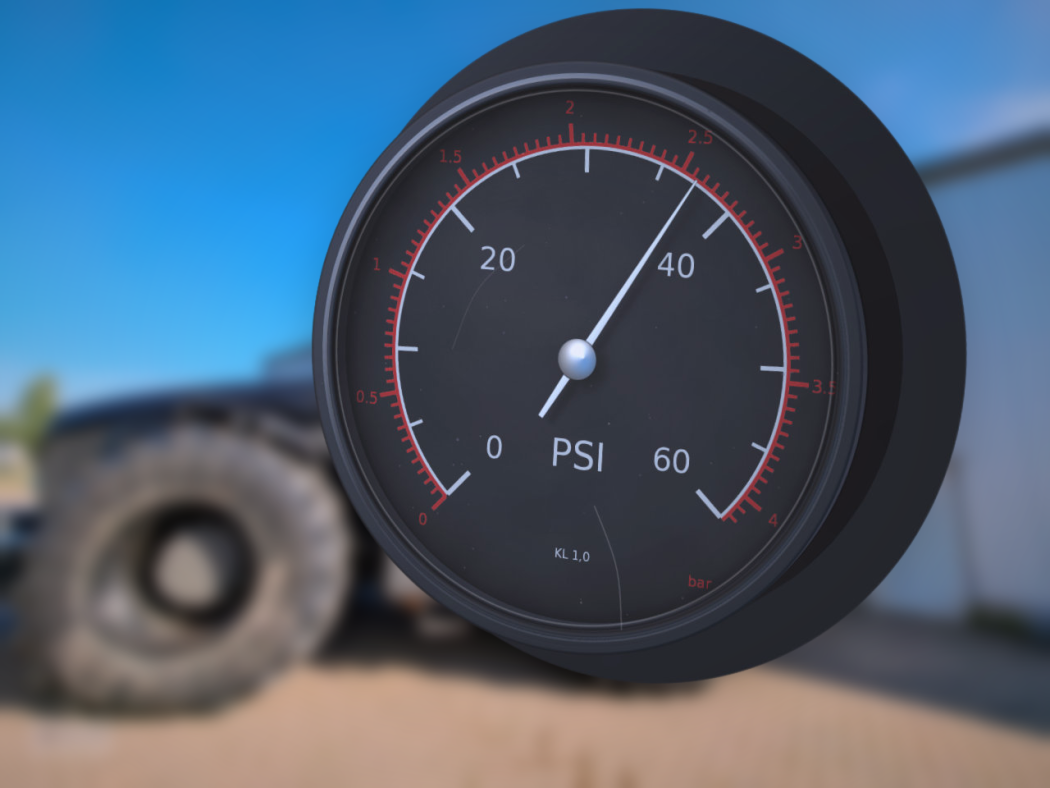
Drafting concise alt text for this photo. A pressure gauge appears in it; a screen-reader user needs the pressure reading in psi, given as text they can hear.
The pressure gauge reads 37.5 psi
